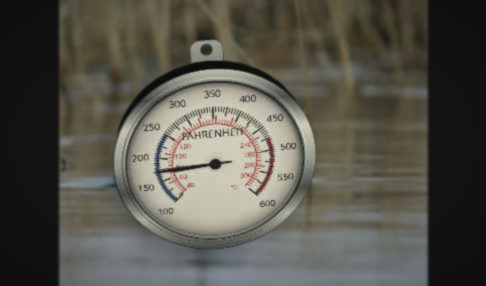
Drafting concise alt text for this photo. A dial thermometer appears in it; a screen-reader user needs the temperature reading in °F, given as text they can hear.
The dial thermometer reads 175 °F
